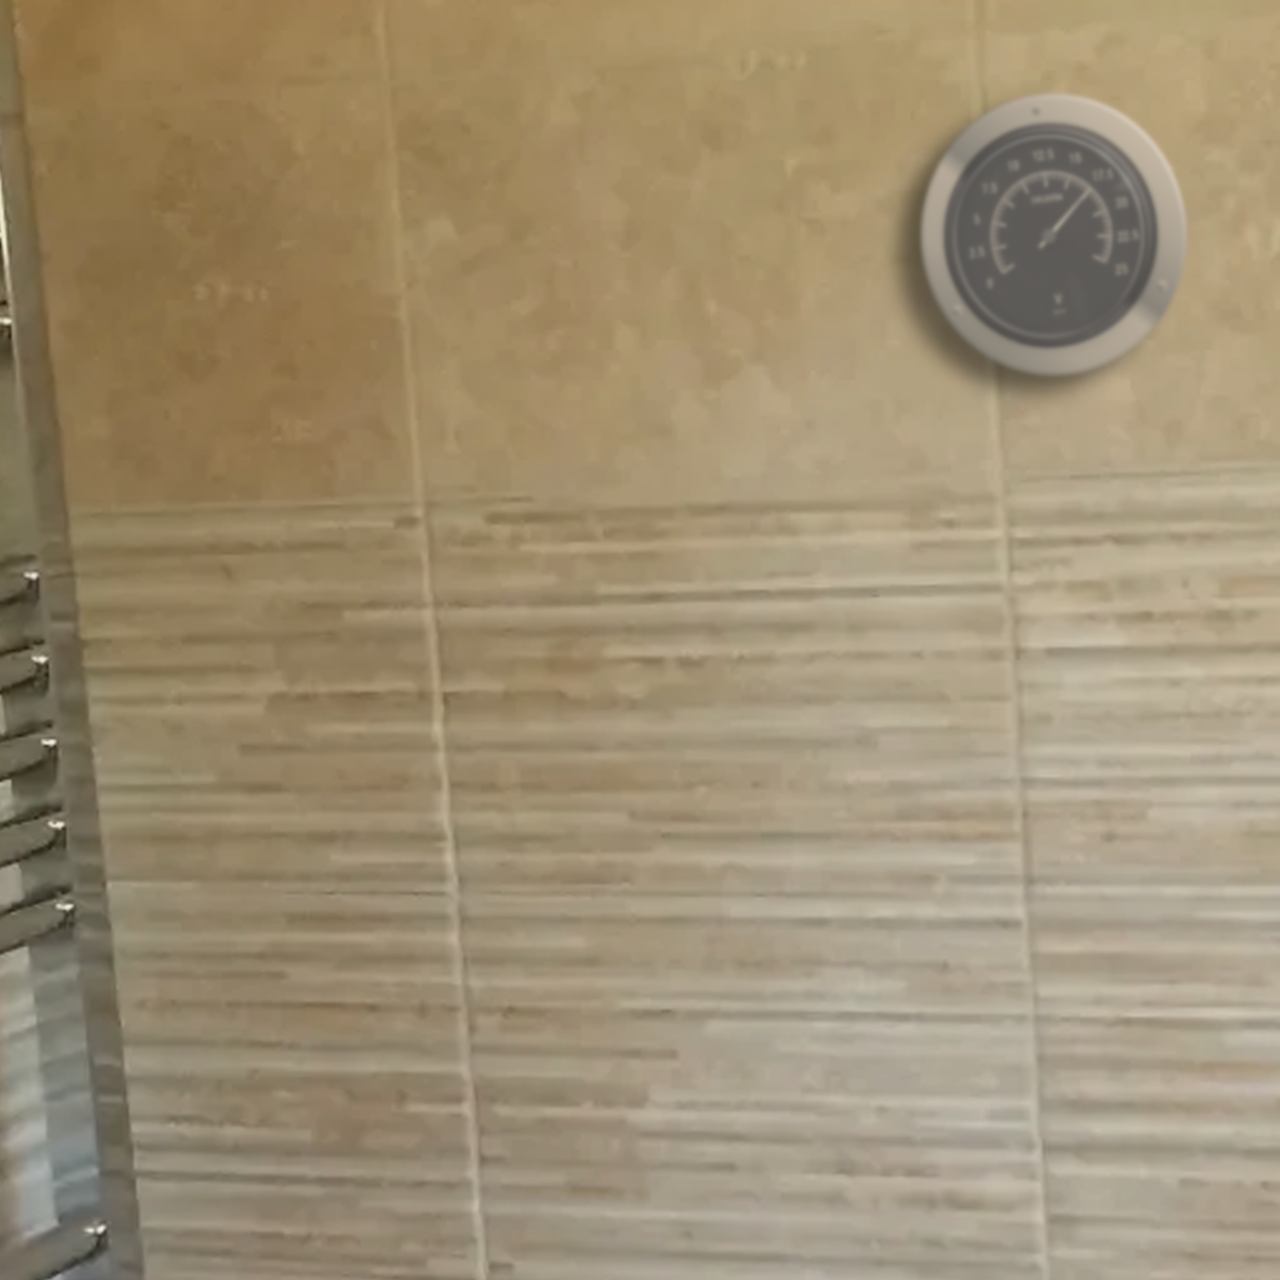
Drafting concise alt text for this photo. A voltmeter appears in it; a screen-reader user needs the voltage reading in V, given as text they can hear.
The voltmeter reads 17.5 V
